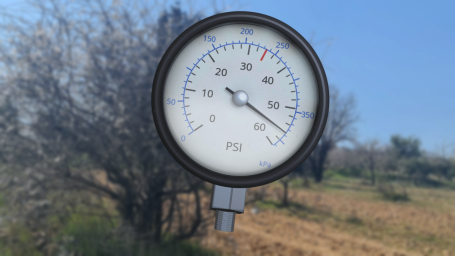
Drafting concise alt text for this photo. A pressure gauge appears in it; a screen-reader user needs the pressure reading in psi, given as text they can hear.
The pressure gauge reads 56 psi
